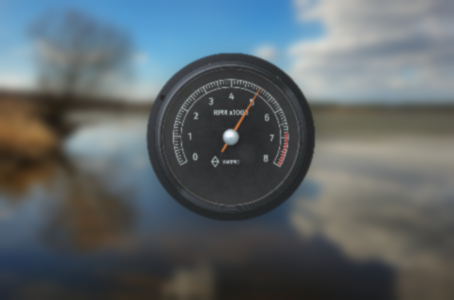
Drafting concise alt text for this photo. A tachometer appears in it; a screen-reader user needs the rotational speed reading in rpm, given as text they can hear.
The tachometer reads 5000 rpm
